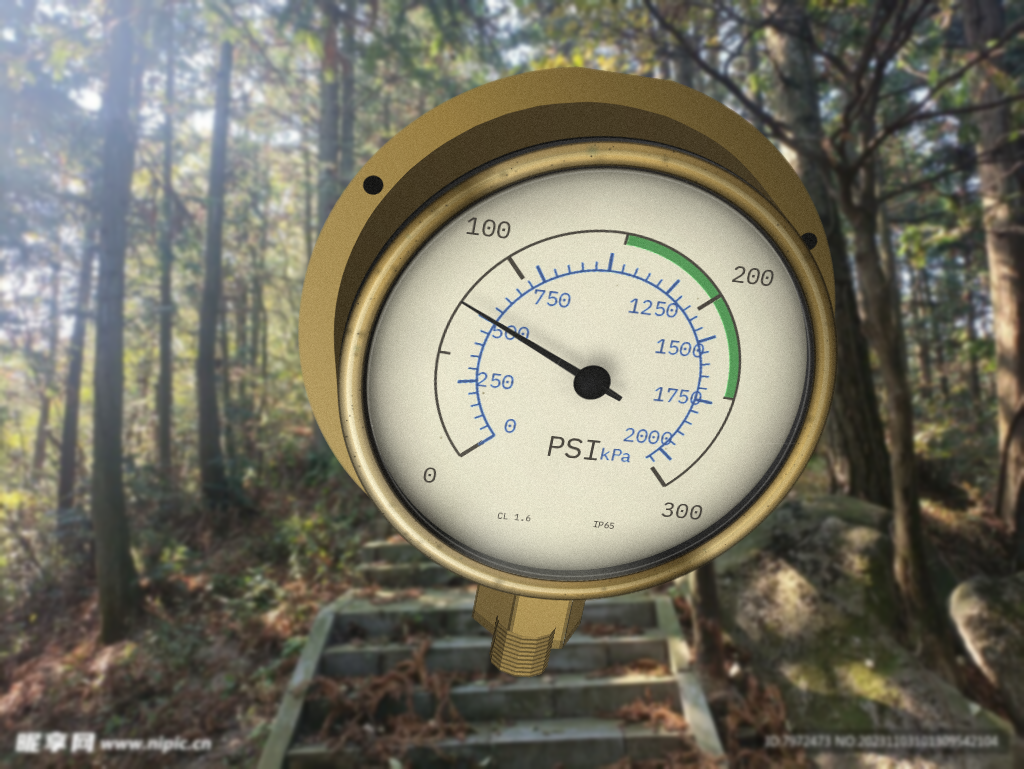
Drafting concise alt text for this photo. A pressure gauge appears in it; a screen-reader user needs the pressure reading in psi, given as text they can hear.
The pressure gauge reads 75 psi
